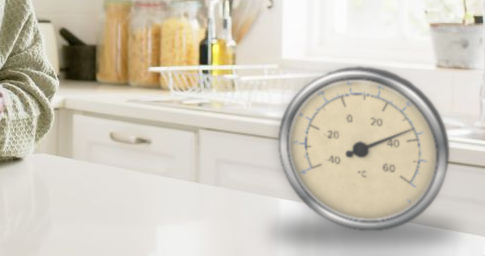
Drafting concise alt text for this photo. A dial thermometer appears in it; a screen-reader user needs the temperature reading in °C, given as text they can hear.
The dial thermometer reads 35 °C
